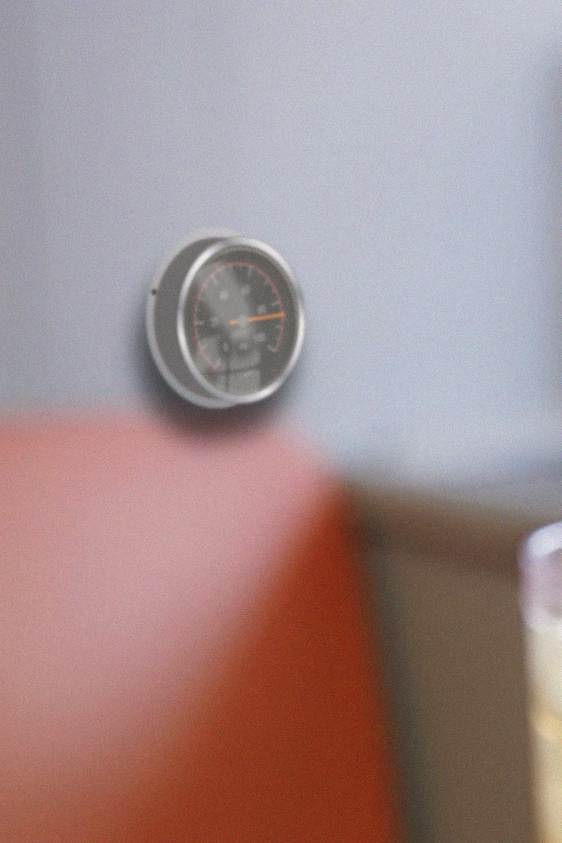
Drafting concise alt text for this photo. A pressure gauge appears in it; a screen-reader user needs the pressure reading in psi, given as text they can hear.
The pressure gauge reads 85 psi
